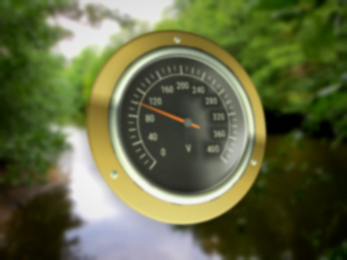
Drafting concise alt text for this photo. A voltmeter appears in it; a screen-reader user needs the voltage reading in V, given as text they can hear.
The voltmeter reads 100 V
